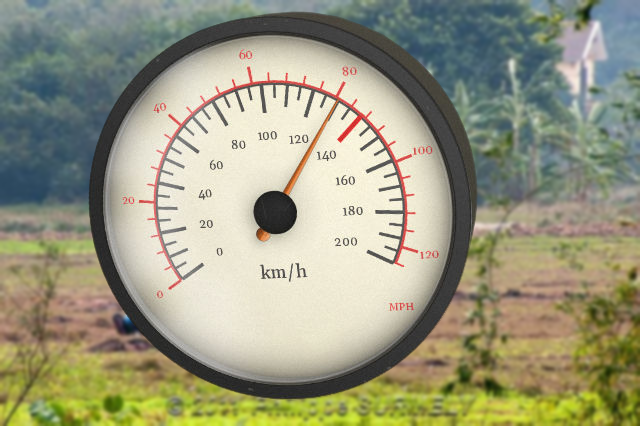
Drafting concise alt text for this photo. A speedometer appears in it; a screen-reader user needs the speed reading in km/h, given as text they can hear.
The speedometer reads 130 km/h
